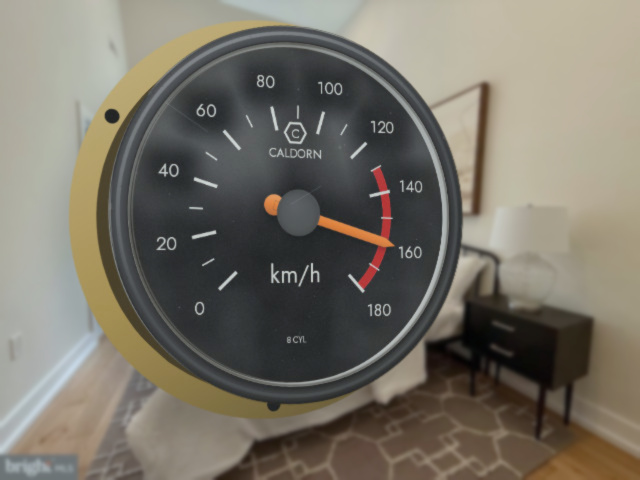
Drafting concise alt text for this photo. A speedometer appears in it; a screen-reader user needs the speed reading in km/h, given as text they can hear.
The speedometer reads 160 km/h
